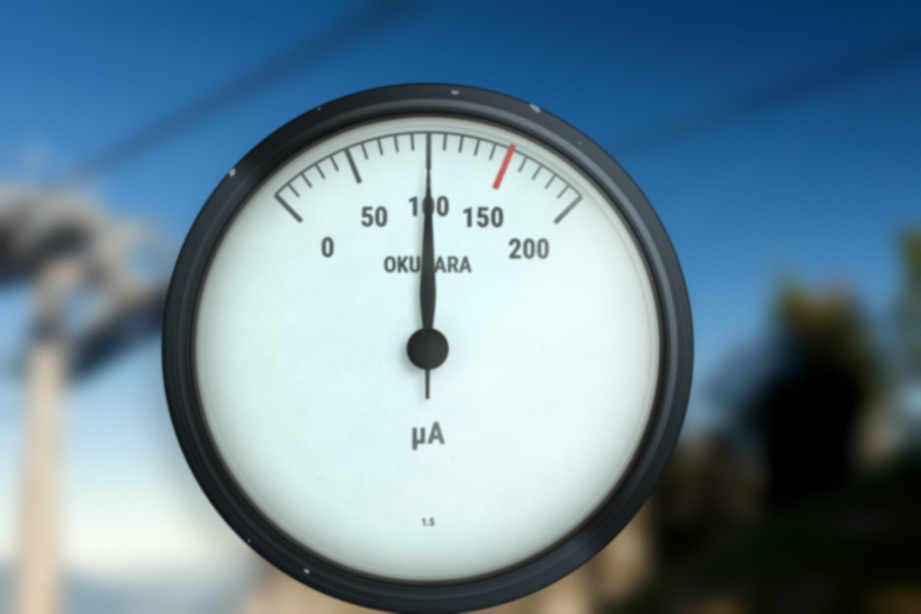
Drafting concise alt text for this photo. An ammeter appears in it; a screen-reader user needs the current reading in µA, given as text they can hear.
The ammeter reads 100 µA
